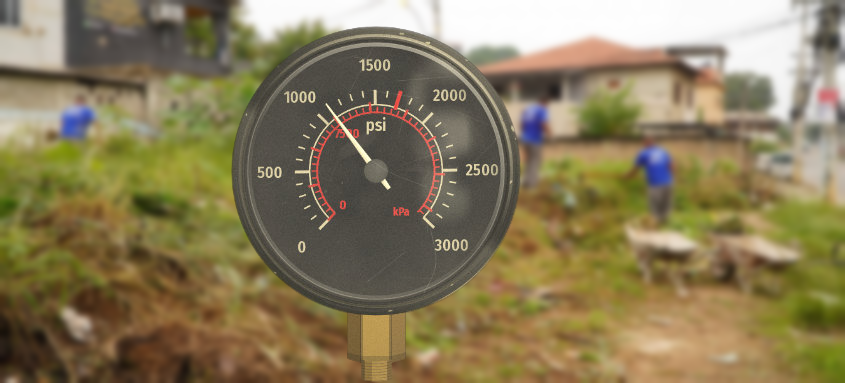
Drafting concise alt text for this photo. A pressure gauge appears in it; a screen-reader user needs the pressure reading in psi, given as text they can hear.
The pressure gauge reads 1100 psi
